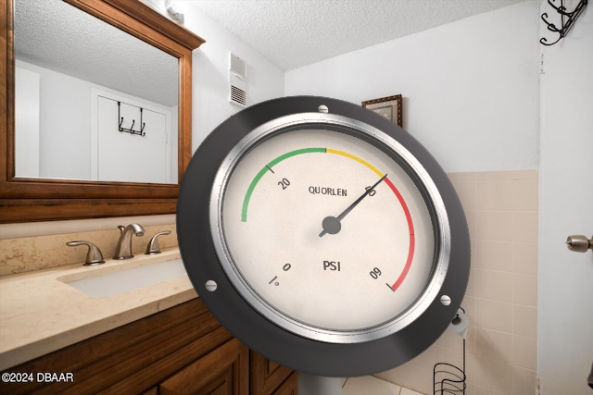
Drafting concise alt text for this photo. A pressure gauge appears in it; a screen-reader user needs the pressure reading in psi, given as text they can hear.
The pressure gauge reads 40 psi
